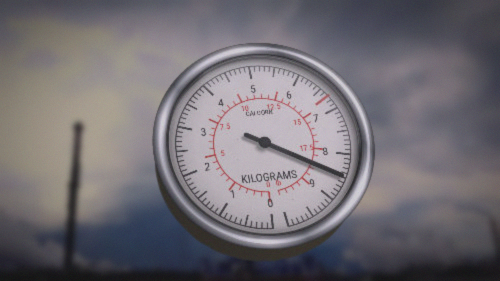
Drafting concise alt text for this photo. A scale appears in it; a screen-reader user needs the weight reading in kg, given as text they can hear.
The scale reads 8.5 kg
